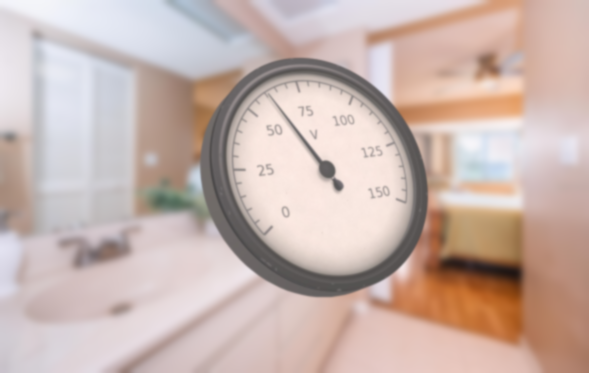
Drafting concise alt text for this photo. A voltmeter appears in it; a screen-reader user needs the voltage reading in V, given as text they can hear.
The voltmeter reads 60 V
